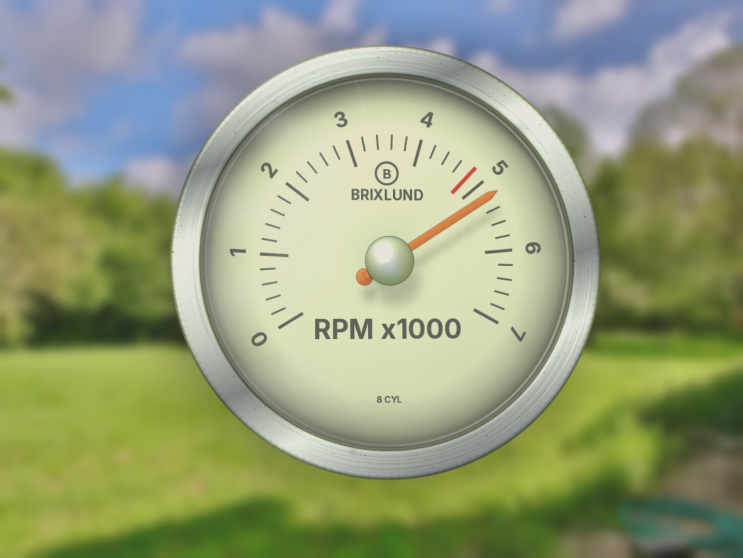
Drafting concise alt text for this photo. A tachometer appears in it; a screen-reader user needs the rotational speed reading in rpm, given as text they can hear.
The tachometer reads 5200 rpm
